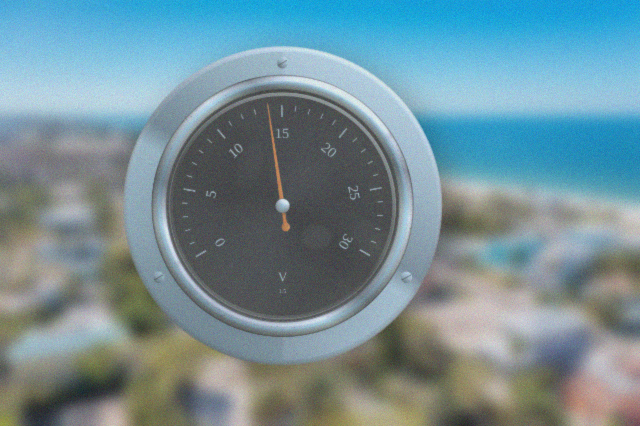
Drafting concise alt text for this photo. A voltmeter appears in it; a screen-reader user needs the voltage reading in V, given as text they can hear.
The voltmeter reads 14 V
